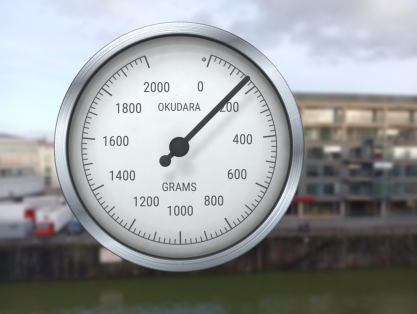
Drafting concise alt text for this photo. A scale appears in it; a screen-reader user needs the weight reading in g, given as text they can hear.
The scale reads 160 g
